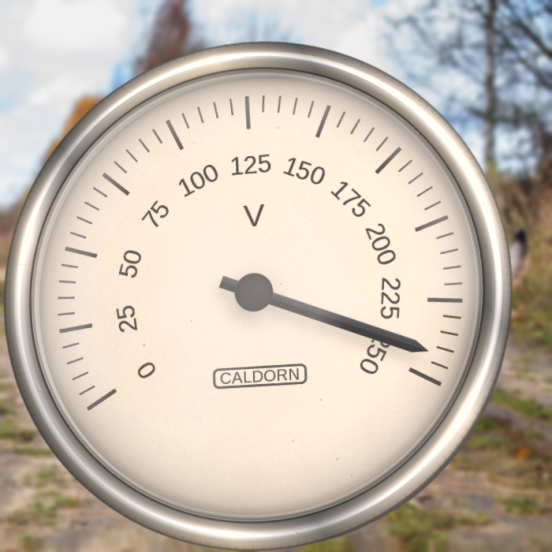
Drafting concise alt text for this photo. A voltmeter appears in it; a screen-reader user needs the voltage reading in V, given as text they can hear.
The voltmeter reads 242.5 V
